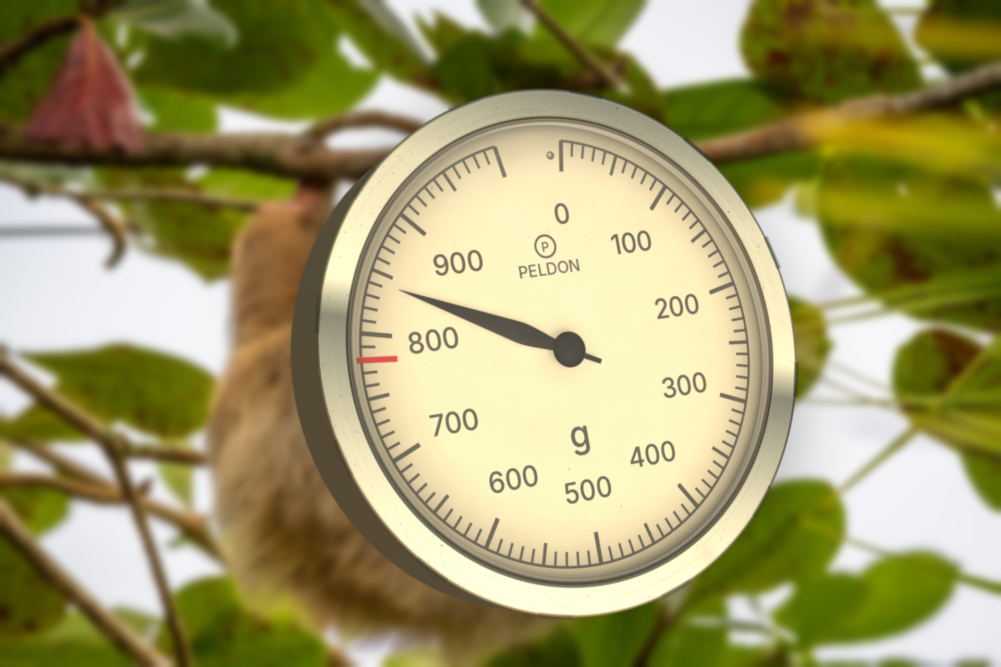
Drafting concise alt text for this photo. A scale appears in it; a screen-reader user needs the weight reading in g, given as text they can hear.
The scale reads 840 g
